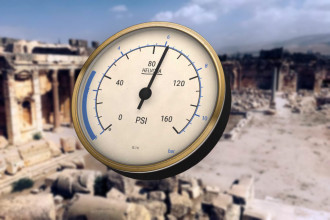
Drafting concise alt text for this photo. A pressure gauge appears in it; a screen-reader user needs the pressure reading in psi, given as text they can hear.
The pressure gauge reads 90 psi
